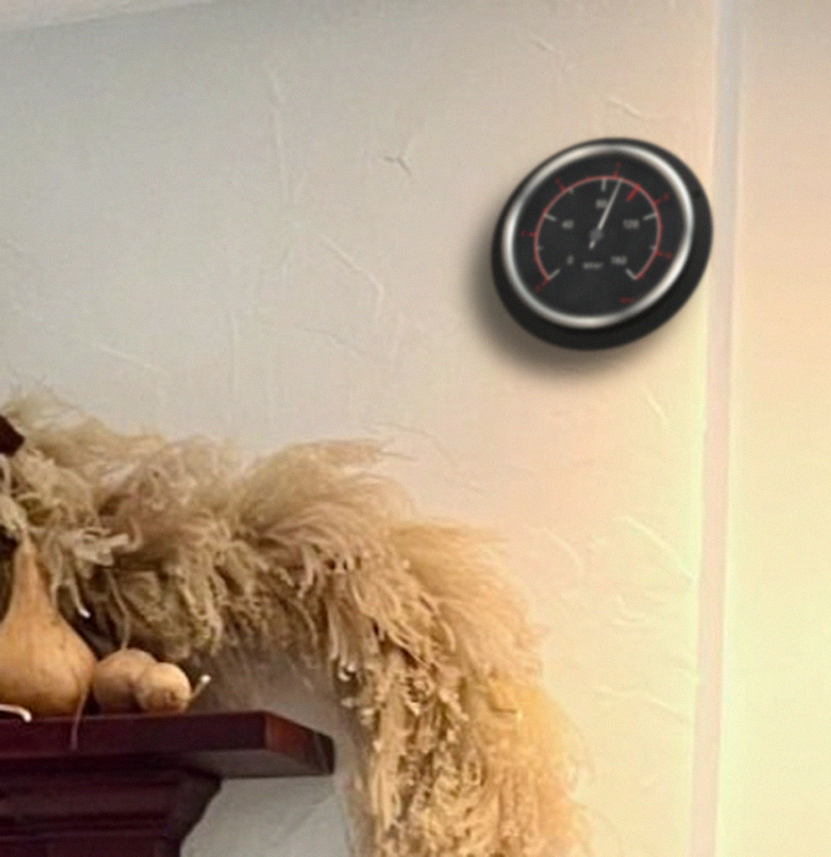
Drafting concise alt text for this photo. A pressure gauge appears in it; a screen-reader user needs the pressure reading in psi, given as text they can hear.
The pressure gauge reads 90 psi
